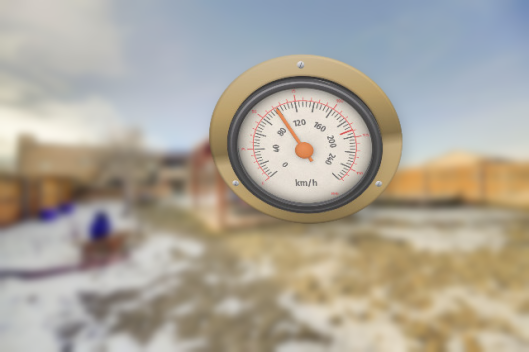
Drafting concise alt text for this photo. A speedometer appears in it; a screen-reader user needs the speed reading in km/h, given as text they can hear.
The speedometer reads 100 km/h
